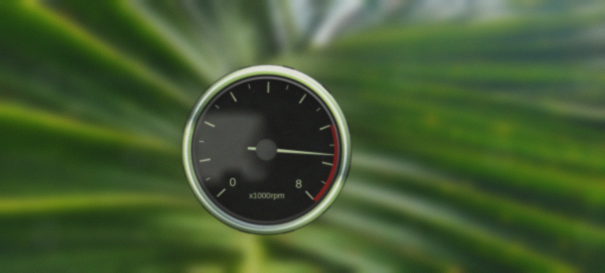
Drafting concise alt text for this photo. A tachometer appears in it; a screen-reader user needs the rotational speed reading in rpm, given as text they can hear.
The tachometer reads 6750 rpm
